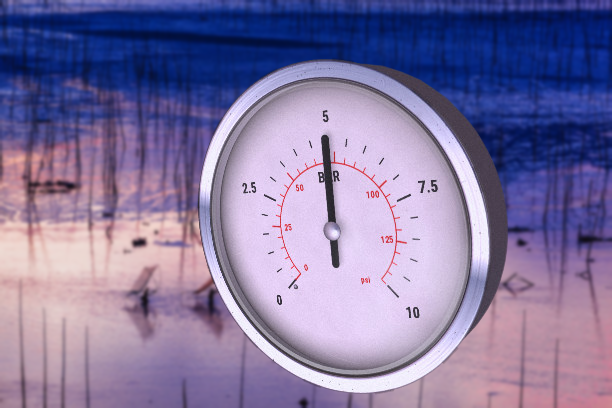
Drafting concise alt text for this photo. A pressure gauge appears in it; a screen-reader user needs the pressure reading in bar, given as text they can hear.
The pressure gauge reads 5 bar
